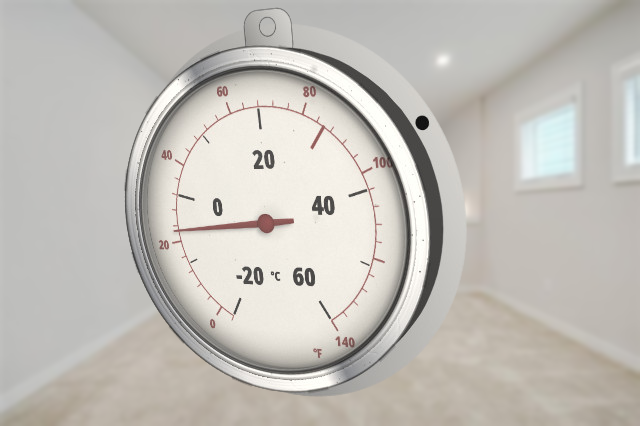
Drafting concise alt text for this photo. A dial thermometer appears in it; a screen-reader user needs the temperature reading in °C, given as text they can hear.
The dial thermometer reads -5 °C
